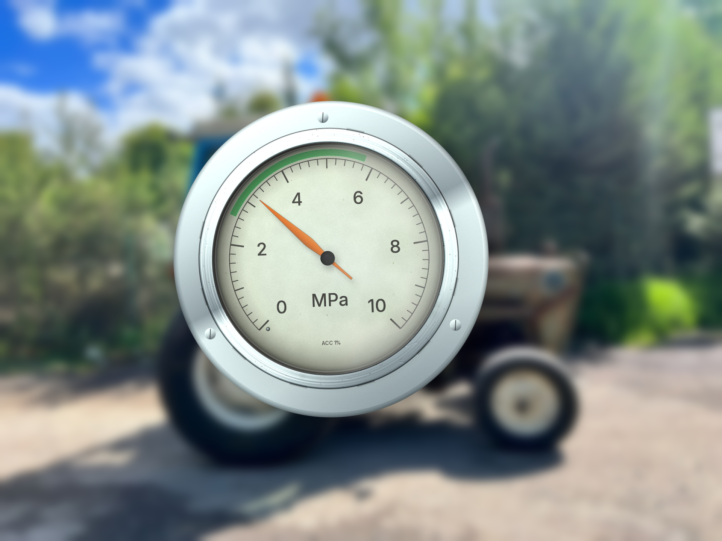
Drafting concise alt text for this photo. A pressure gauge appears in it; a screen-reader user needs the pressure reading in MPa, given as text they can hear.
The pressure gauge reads 3.2 MPa
